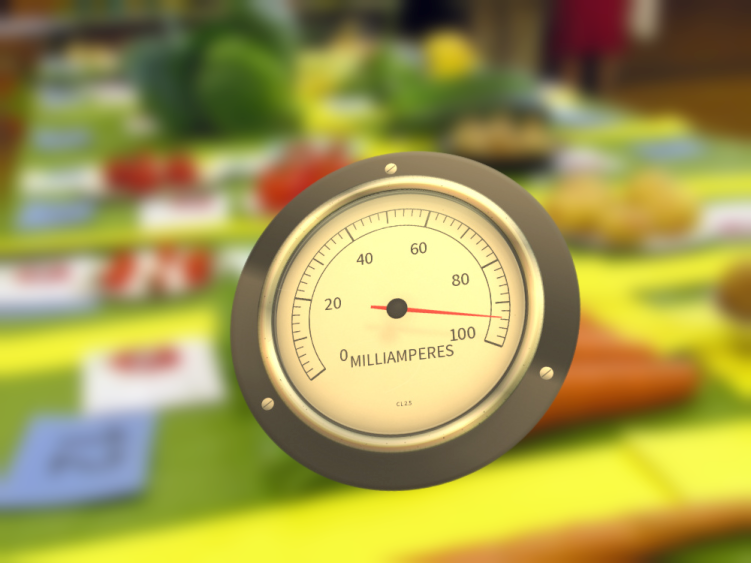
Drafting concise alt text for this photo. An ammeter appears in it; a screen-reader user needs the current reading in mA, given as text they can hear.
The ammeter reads 94 mA
